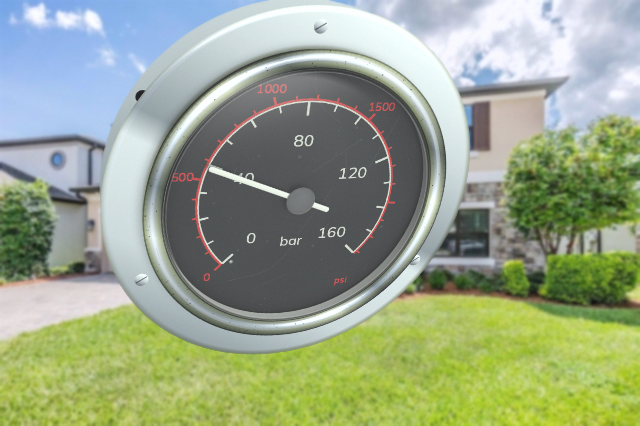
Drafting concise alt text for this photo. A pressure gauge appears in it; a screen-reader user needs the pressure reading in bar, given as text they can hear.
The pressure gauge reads 40 bar
